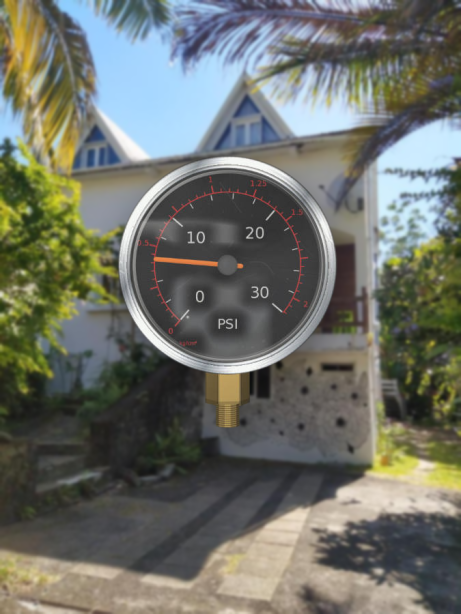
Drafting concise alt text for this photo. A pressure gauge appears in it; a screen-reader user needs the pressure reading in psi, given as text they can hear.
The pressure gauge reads 6 psi
